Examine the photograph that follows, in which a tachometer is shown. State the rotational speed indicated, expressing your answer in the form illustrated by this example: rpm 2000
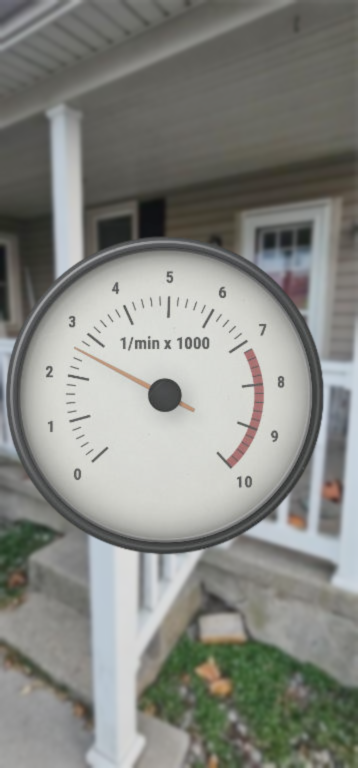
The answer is rpm 2600
